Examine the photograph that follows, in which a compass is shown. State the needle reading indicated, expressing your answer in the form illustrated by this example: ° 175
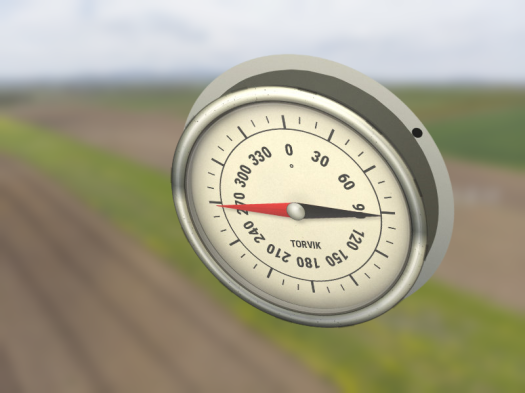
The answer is ° 270
